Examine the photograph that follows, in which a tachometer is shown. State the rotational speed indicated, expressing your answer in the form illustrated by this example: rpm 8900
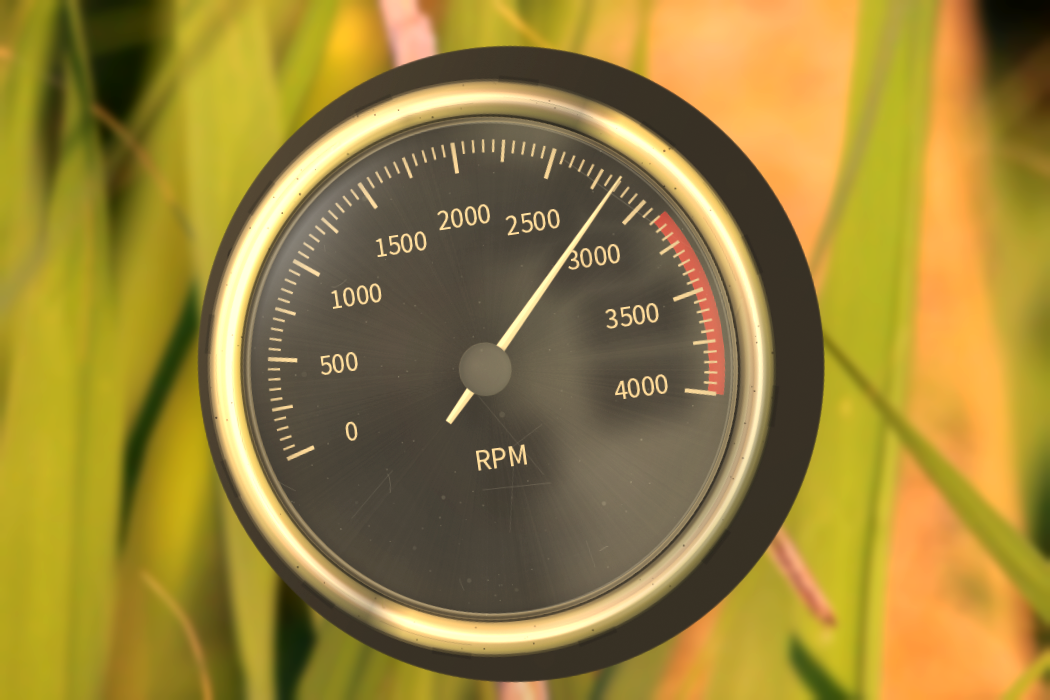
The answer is rpm 2850
